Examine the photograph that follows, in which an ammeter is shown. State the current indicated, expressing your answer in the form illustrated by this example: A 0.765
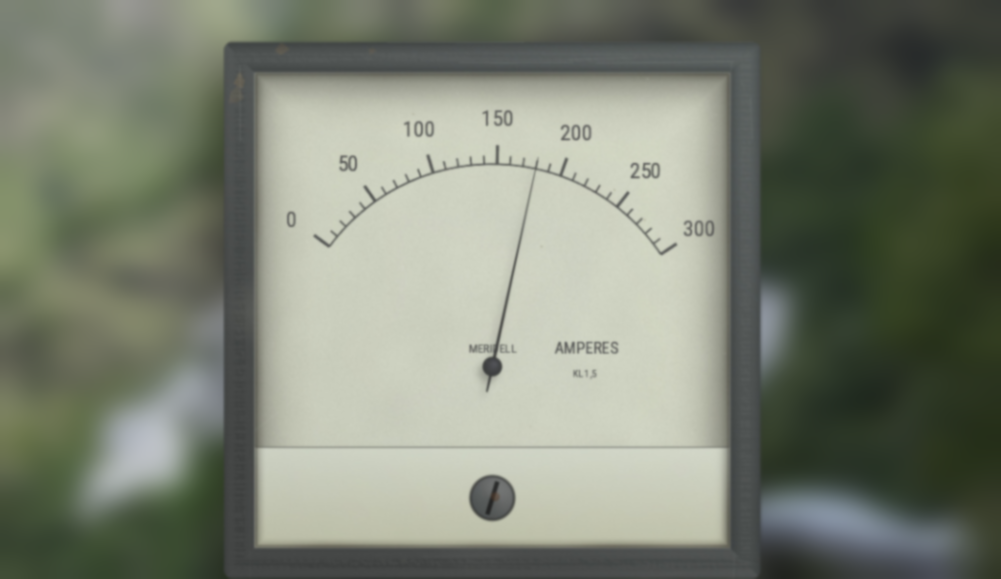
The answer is A 180
